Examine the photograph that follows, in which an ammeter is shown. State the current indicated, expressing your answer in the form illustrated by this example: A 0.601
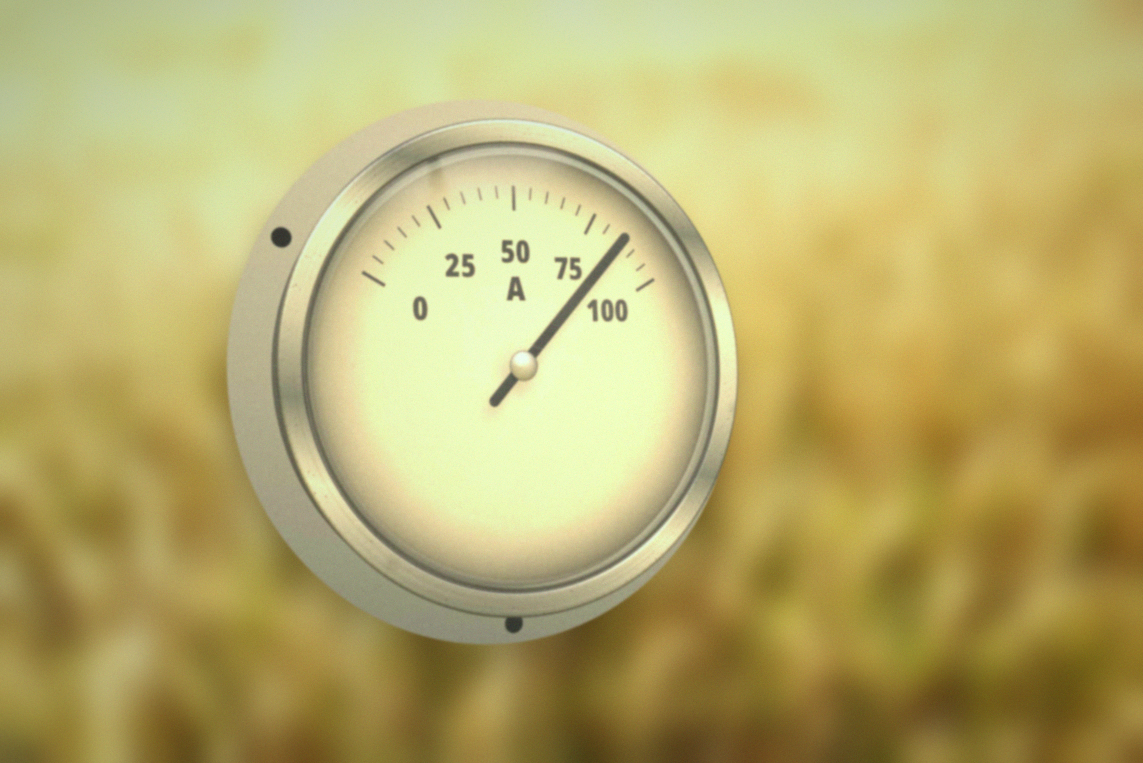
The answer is A 85
